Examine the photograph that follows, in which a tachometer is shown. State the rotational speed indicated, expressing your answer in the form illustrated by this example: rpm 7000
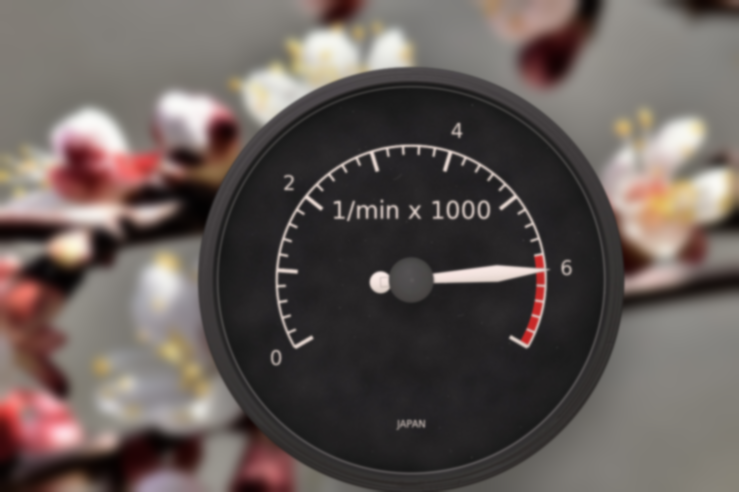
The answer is rpm 6000
